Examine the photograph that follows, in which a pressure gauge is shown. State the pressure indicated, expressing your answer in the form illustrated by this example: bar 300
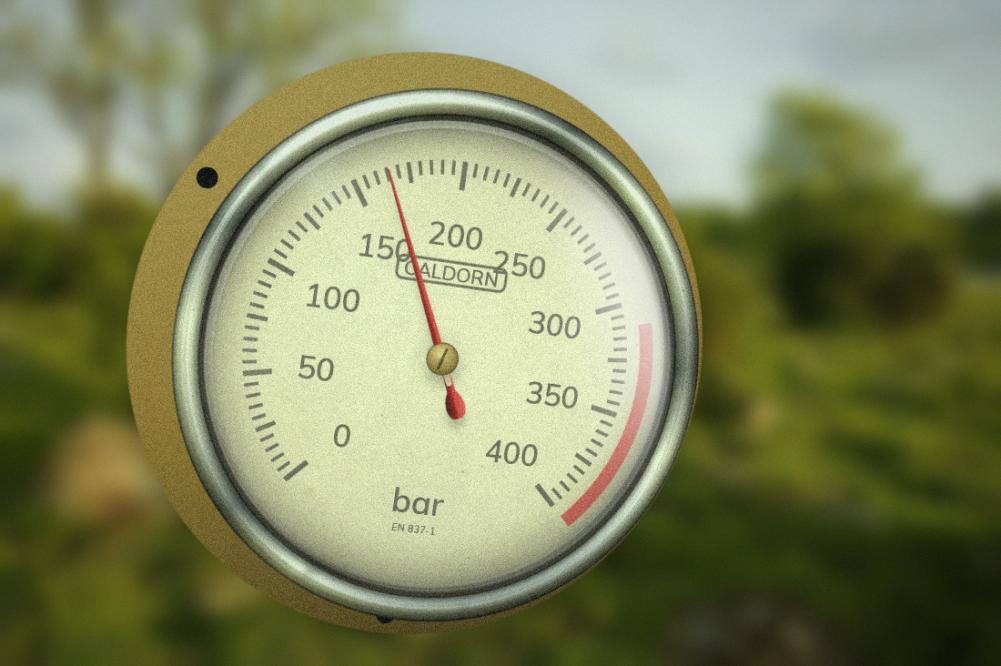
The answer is bar 165
